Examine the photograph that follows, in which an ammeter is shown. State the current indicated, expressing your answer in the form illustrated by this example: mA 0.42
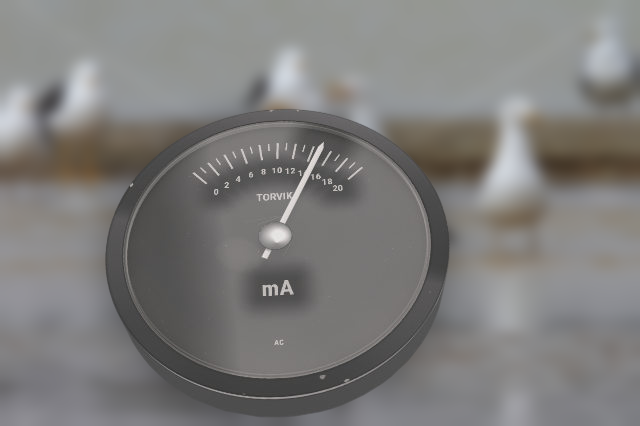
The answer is mA 15
